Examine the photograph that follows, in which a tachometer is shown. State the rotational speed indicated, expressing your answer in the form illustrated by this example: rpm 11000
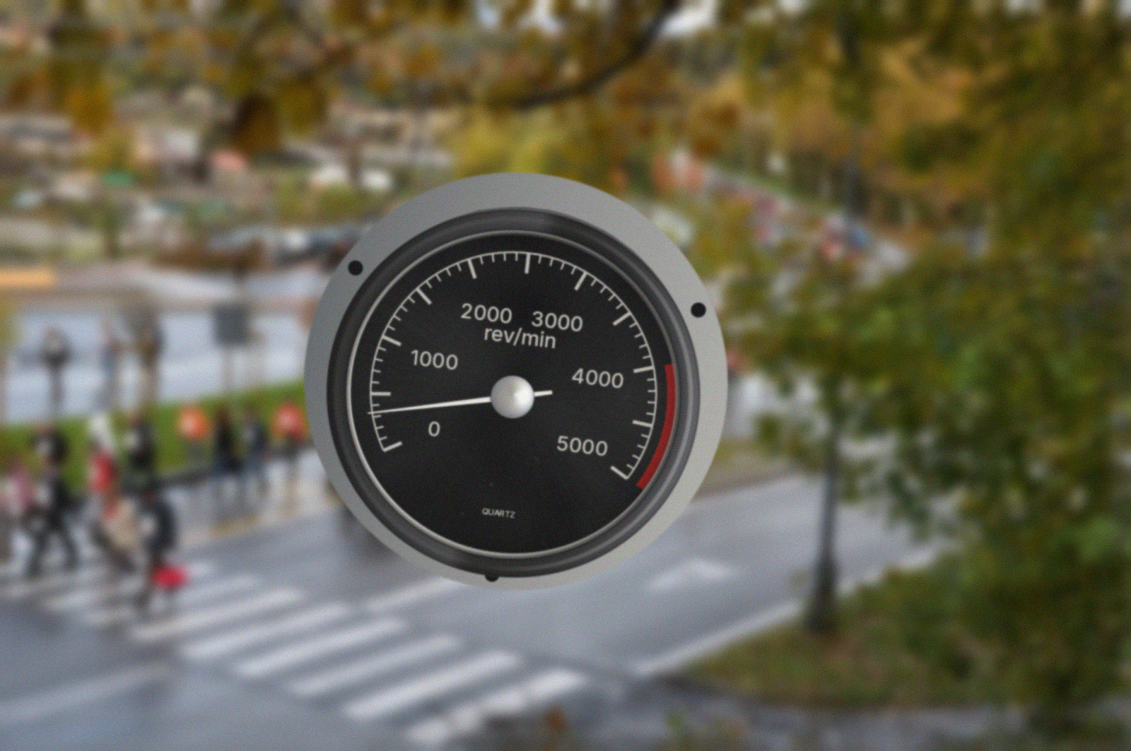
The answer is rpm 350
